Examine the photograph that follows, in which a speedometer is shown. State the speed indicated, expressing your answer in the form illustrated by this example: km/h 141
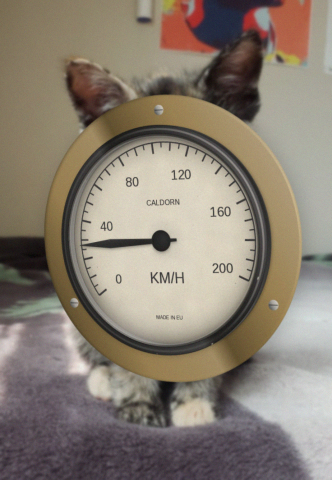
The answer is km/h 27.5
